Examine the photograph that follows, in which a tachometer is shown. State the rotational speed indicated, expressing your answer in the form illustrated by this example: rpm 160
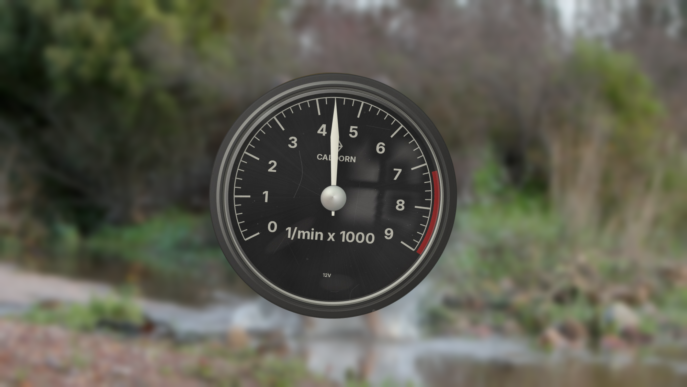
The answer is rpm 4400
